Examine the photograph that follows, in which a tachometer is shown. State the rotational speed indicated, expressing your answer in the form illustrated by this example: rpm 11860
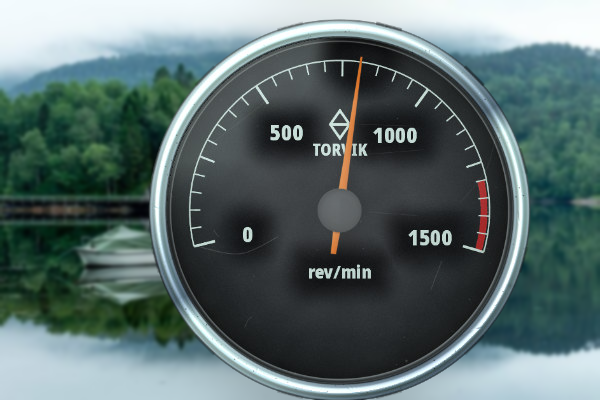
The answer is rpm 800
